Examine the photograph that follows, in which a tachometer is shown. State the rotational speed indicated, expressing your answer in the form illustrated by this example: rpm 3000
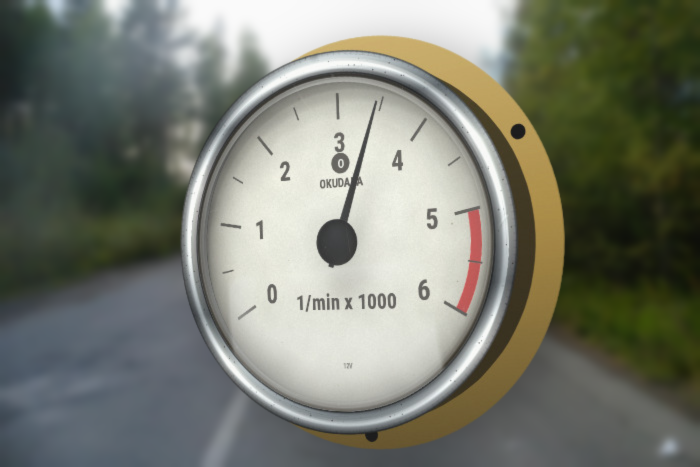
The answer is rpm 3500
